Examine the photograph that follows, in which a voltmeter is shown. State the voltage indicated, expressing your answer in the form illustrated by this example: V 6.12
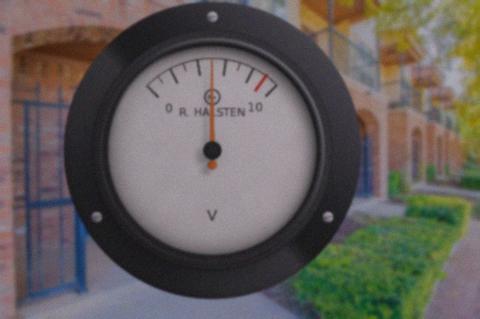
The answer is V 5
